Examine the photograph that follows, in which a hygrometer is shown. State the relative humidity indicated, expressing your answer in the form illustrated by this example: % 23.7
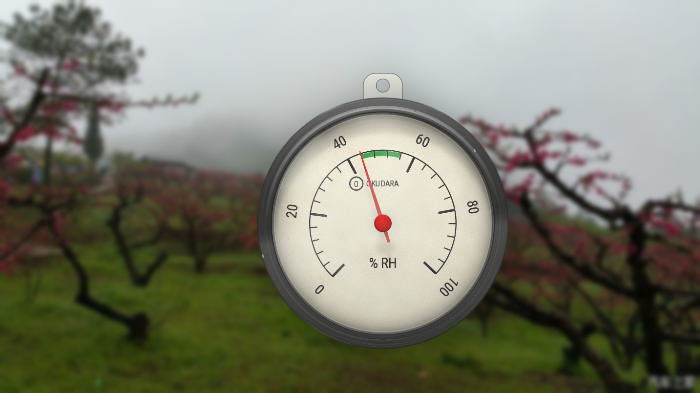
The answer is % 44
